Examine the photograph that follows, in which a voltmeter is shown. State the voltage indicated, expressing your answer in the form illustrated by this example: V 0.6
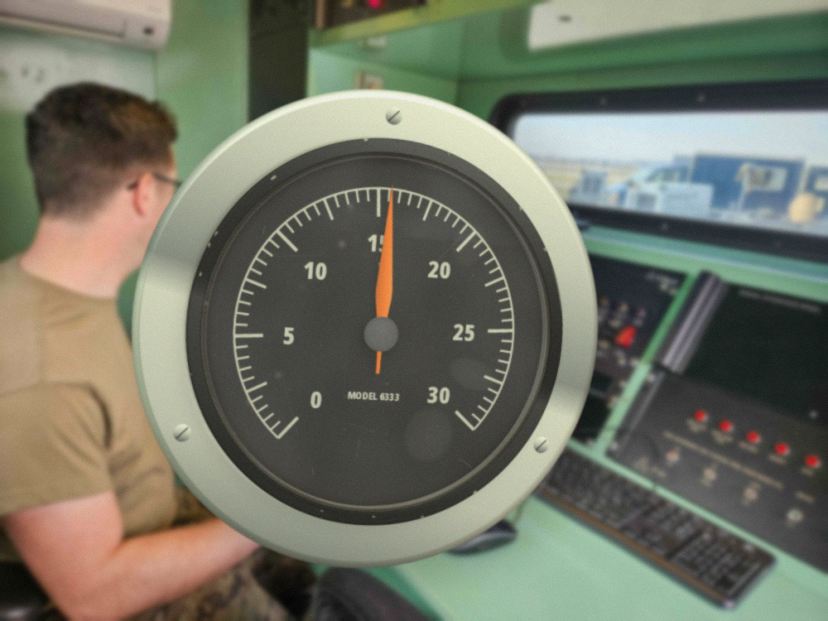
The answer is V 15.5
